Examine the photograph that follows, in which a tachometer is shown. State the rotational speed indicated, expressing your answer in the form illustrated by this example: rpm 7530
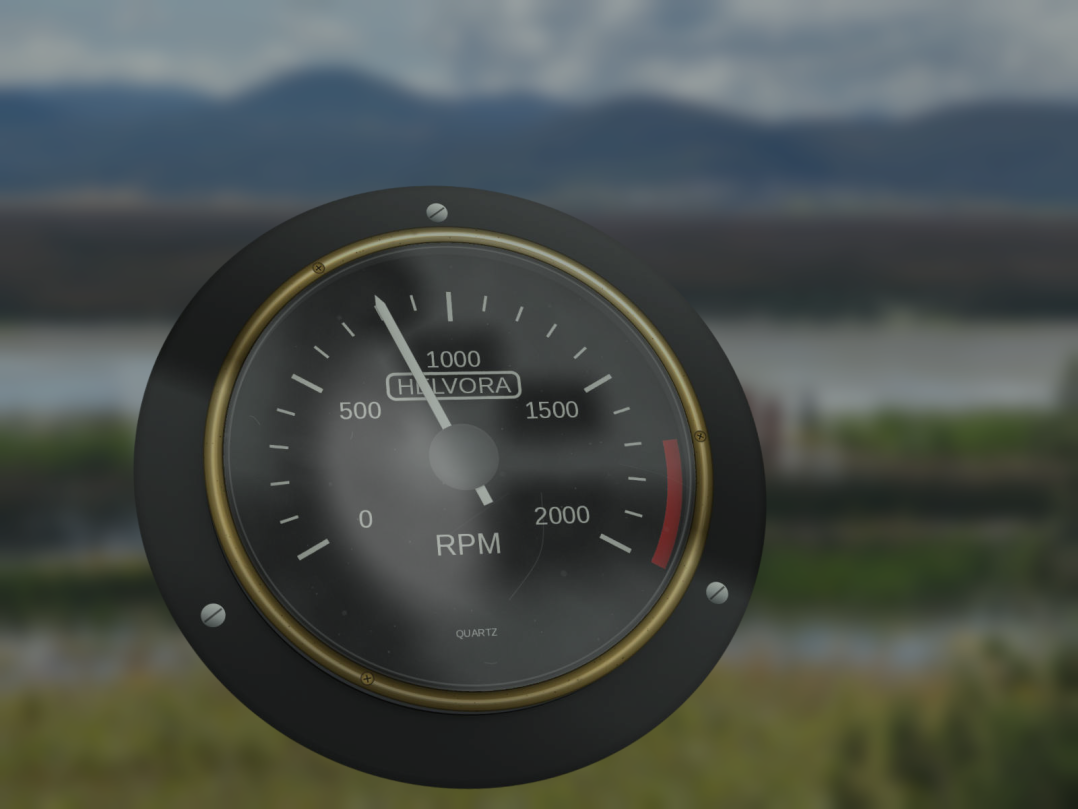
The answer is rpm 800
